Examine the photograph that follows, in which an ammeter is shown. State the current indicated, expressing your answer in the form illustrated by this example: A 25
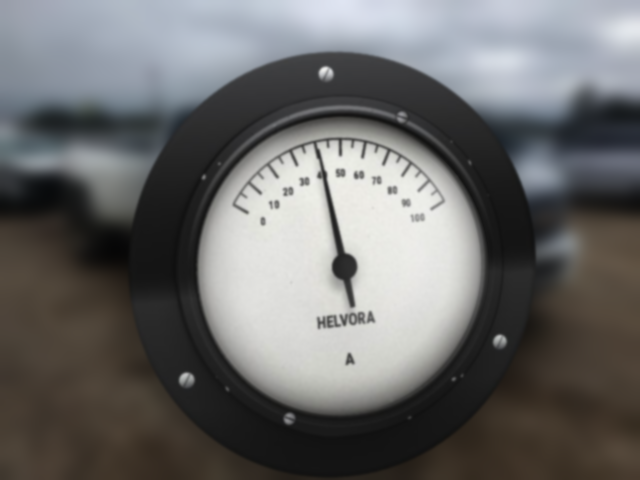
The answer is A 40
